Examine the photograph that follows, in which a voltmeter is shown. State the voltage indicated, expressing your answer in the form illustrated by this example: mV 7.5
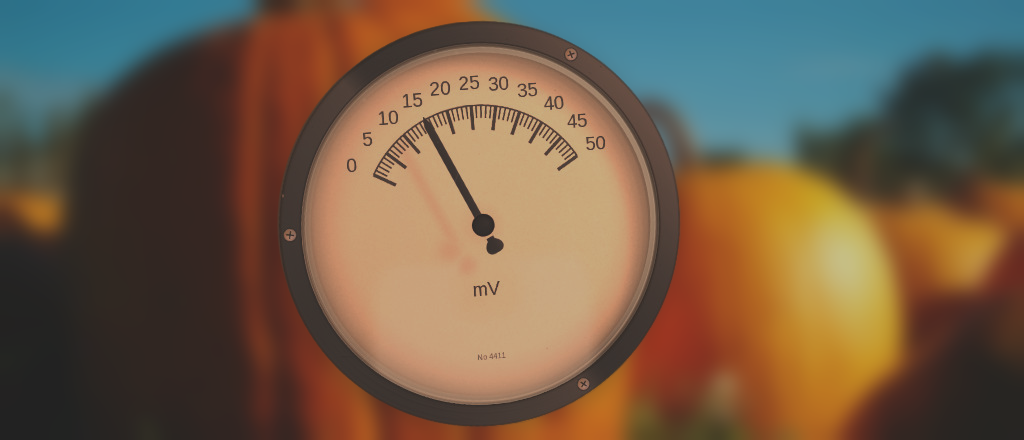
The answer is mV 15
